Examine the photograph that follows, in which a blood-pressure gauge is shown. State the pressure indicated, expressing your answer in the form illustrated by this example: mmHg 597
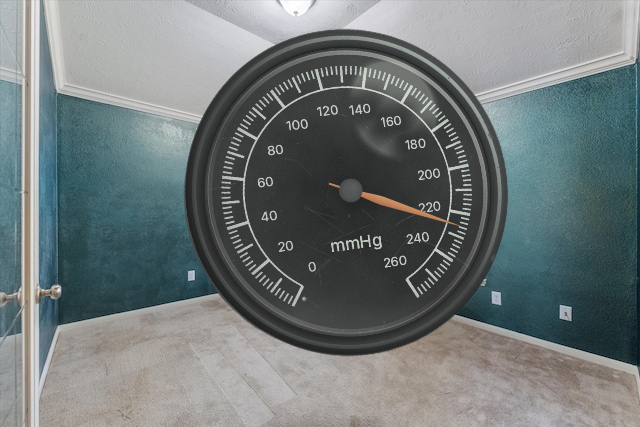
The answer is mmHg 226
